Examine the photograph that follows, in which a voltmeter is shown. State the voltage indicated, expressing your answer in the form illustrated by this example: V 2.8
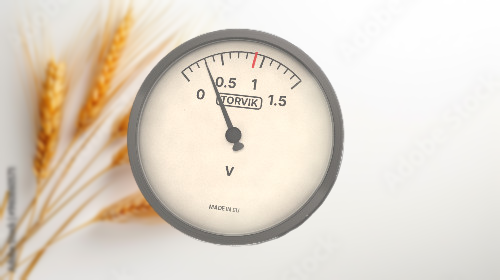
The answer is V 0.3
